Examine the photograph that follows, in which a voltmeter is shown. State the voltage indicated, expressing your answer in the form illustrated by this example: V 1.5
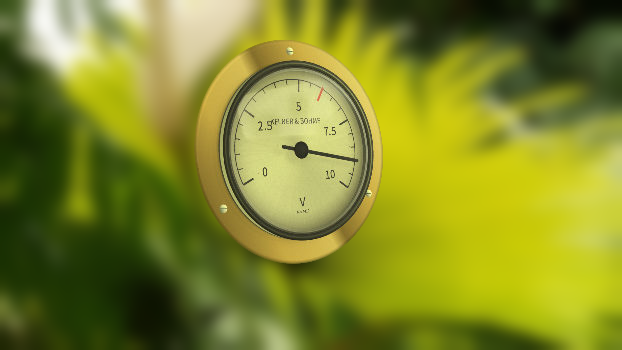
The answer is V 9
